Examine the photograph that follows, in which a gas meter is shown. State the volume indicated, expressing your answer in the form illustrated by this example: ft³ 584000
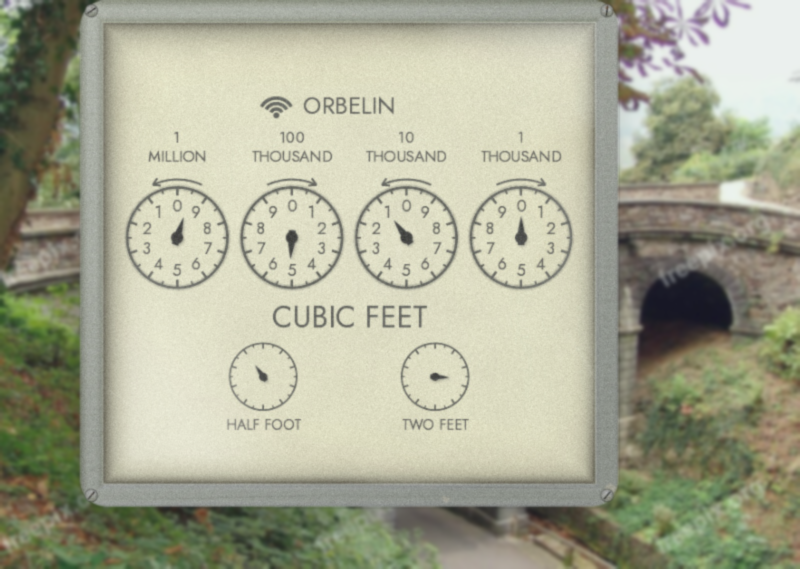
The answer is ft³ 951000
